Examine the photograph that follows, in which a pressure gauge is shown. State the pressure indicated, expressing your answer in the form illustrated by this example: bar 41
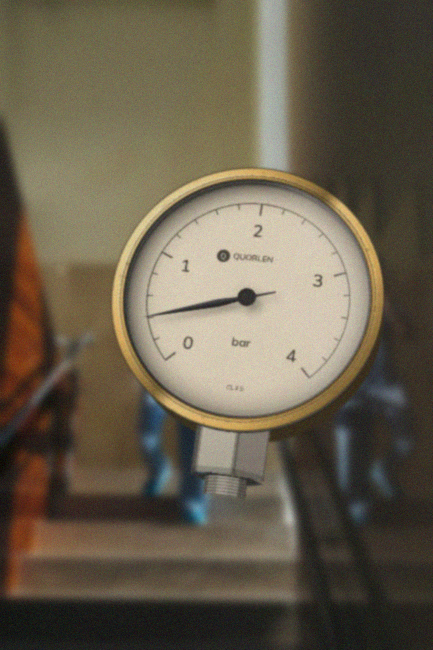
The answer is bar 0.4
